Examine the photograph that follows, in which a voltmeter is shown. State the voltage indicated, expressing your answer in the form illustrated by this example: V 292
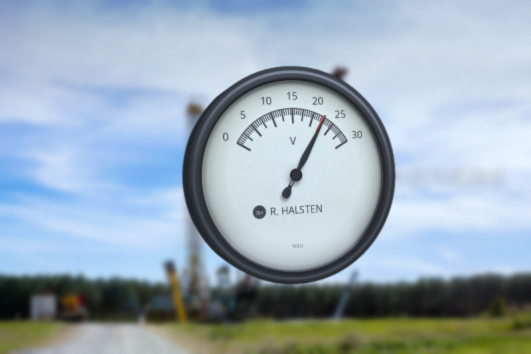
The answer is V 22.5
